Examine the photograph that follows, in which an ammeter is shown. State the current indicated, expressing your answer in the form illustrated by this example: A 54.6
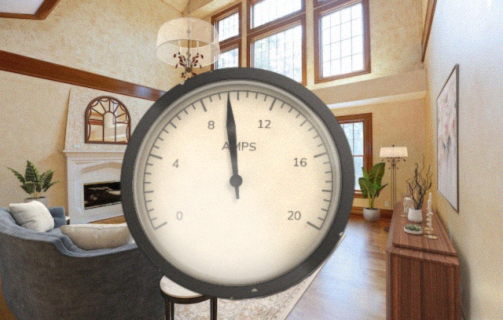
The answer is A 9.5
